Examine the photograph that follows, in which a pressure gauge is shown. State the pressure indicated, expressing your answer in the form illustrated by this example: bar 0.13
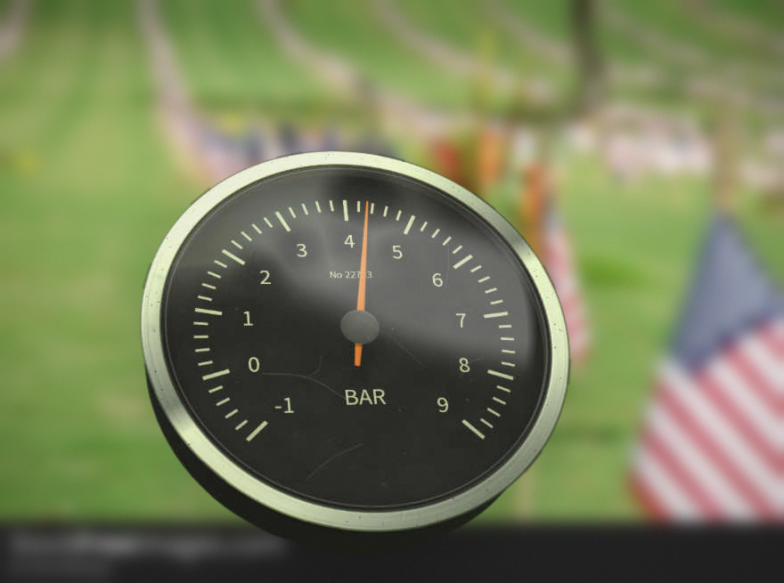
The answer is bar 4.3
